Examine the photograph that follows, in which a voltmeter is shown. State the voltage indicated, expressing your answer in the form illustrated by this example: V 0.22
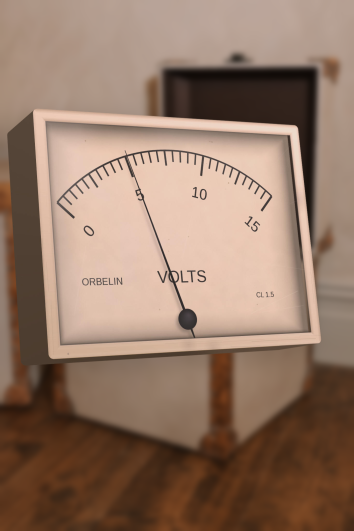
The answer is V 5
